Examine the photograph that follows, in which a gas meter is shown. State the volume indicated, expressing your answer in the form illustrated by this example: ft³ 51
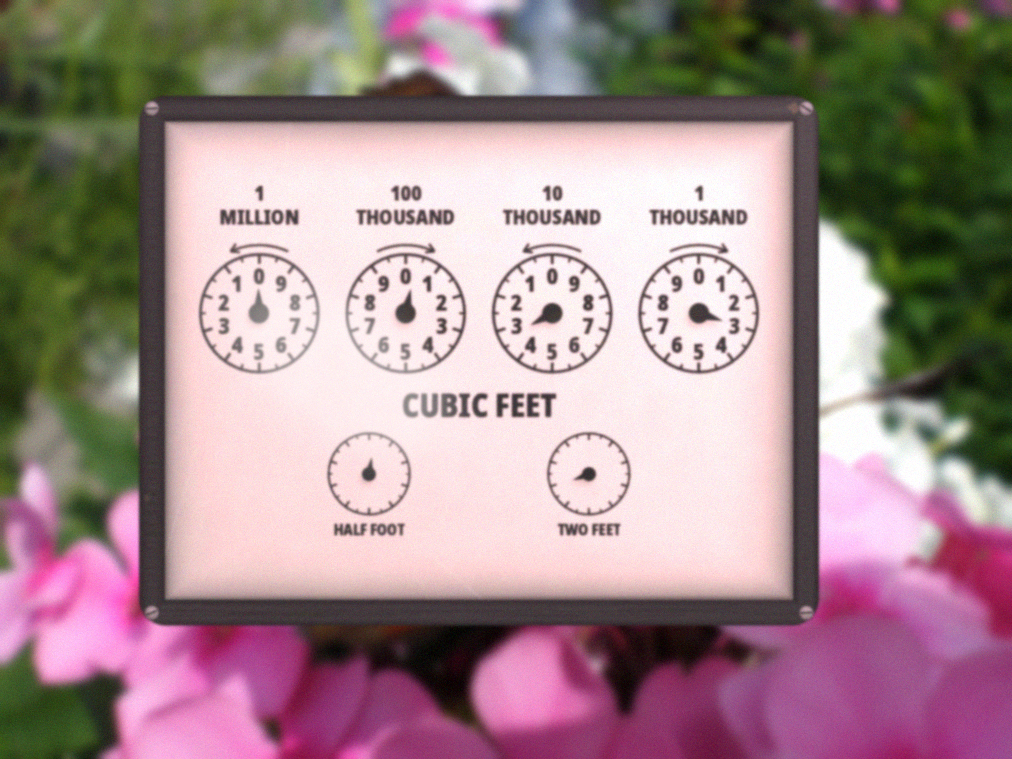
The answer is ft³ 3300
